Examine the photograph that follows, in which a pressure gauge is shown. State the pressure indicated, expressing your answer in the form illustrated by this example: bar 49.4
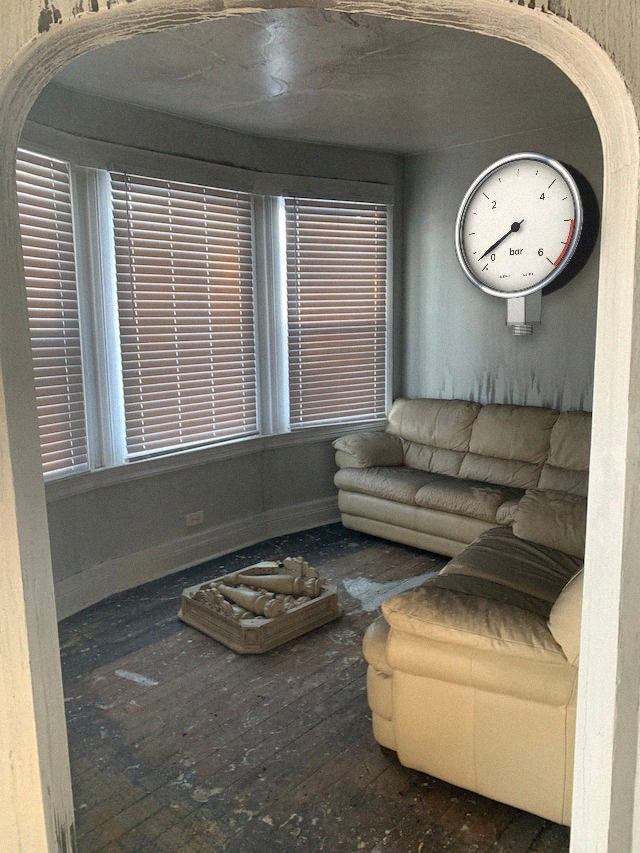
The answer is bar 0.25
